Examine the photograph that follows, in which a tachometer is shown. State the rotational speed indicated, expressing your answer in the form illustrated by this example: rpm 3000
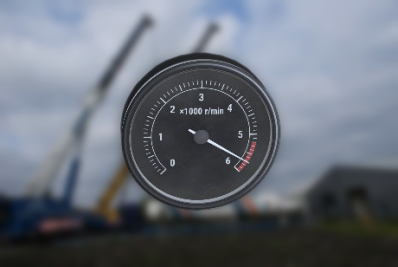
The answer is rpm 5700
